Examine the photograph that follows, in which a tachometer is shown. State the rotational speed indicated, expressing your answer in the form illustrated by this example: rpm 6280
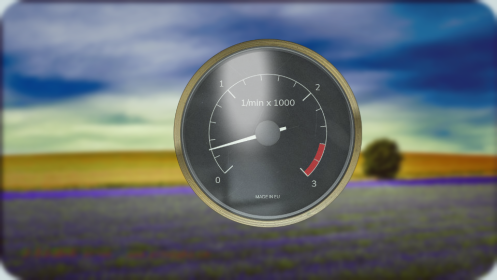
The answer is rpm 300
